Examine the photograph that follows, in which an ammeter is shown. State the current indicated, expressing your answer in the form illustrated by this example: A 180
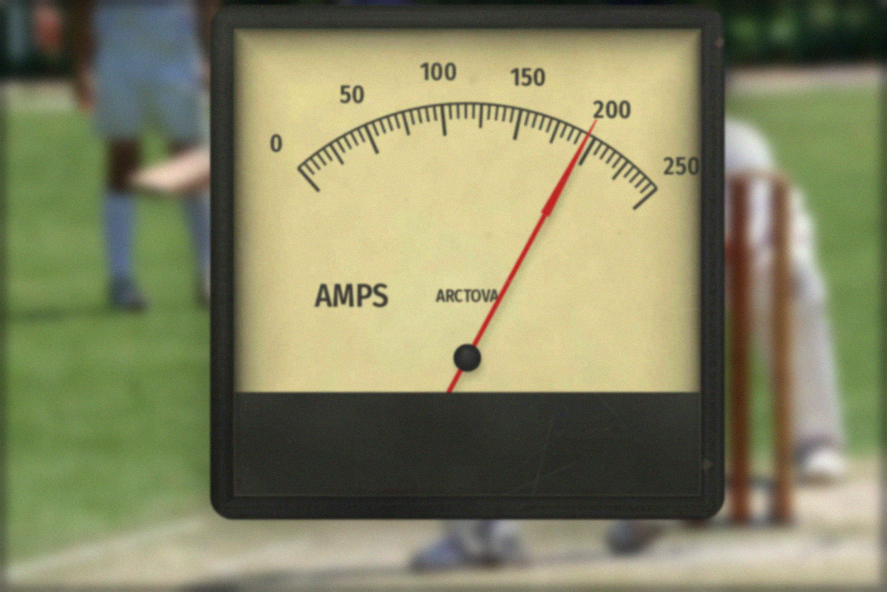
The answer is A 195
